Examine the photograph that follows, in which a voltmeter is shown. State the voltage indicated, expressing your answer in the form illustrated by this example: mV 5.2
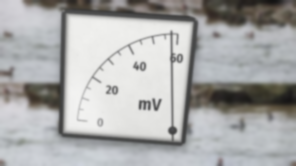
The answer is mV 57.5
